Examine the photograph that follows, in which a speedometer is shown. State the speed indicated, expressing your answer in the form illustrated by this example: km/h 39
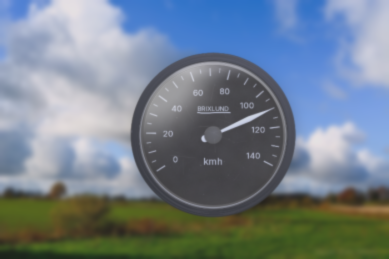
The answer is km/h 110
